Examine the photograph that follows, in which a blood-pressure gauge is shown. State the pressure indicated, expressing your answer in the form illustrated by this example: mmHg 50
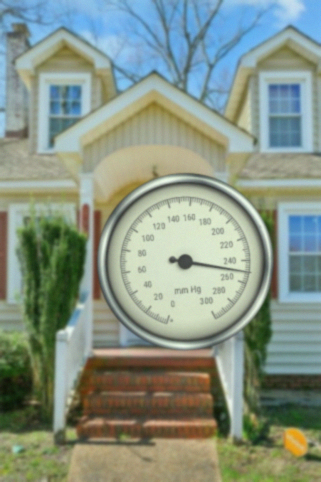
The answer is mmHg 250
